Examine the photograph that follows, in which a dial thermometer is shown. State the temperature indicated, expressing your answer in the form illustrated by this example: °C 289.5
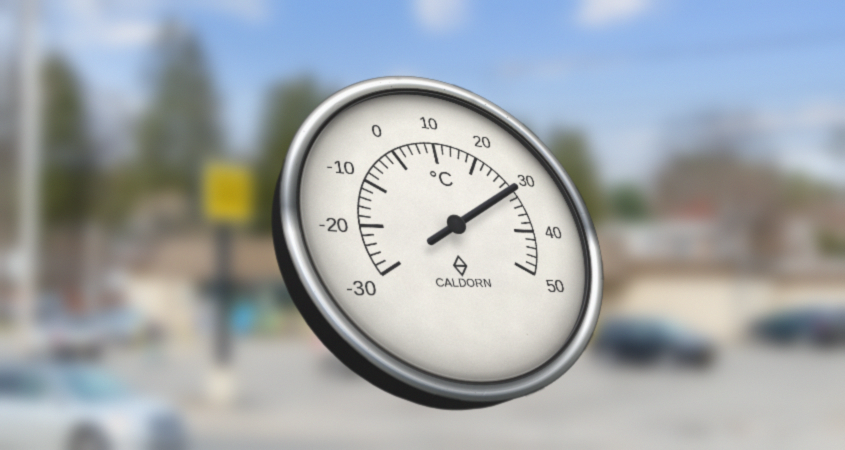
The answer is °C 30
